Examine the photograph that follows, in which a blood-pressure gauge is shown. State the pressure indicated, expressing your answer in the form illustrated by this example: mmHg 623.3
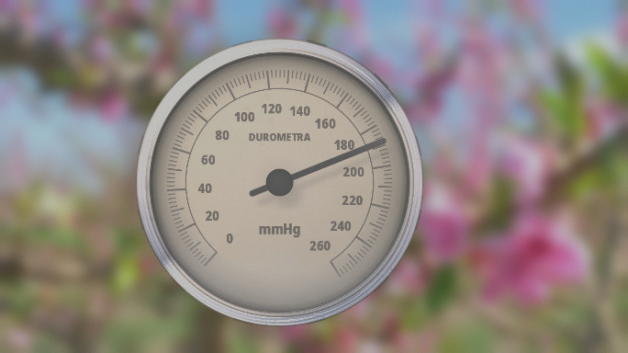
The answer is mmHg 188
